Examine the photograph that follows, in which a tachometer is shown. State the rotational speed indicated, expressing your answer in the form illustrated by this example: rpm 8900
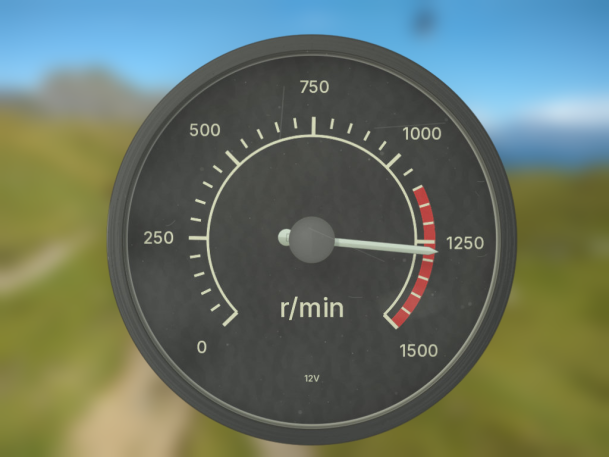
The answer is rpm 1275
